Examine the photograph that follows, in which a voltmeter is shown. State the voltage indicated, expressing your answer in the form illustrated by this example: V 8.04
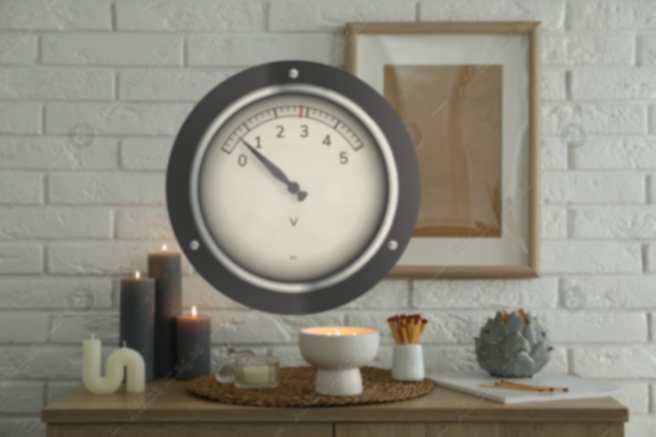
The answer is V 0.6
